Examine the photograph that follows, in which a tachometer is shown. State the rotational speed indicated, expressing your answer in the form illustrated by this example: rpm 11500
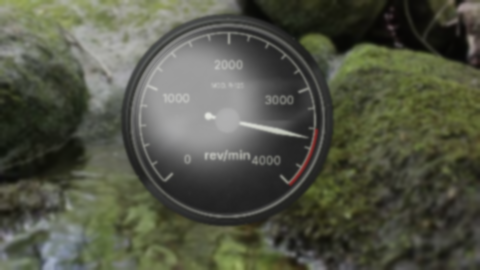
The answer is rpm 3500
